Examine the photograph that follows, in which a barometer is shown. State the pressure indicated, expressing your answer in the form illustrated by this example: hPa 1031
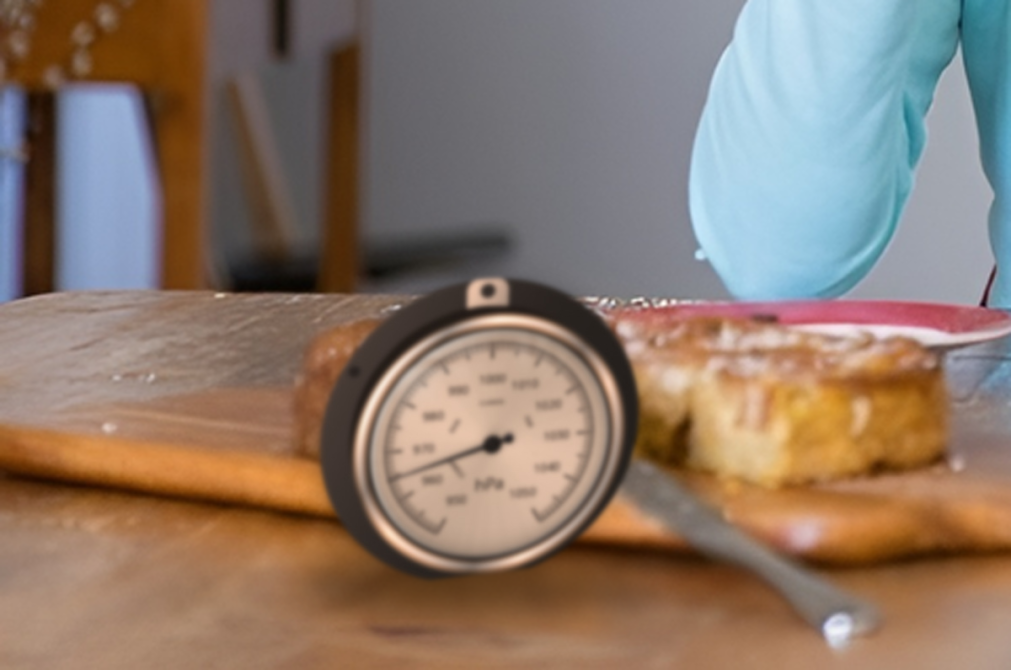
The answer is hPa 965
